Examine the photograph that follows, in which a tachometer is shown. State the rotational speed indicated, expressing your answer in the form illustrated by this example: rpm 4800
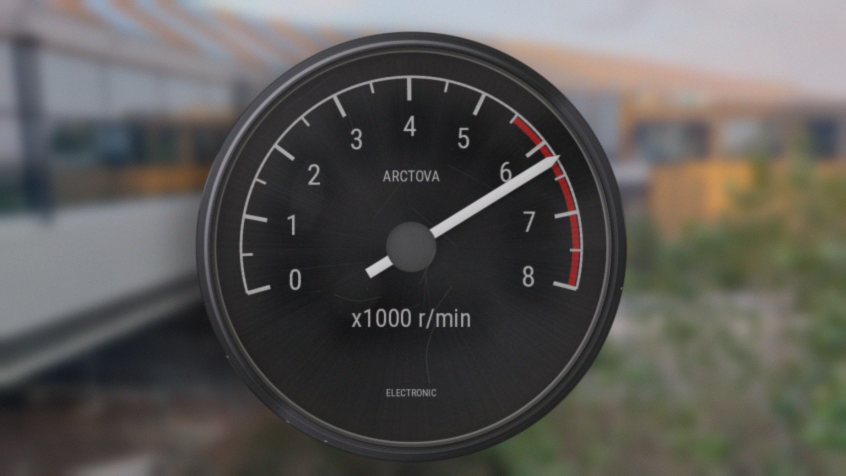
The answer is rpm 6250
